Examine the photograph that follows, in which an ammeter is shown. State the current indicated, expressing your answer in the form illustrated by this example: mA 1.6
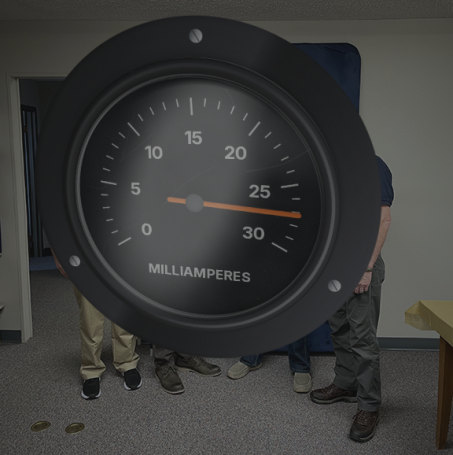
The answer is mA 27
